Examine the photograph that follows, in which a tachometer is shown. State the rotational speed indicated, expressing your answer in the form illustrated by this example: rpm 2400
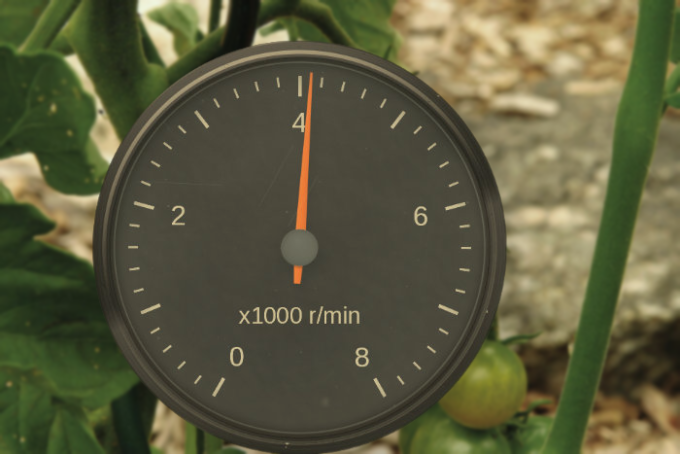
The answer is rpm 4100
